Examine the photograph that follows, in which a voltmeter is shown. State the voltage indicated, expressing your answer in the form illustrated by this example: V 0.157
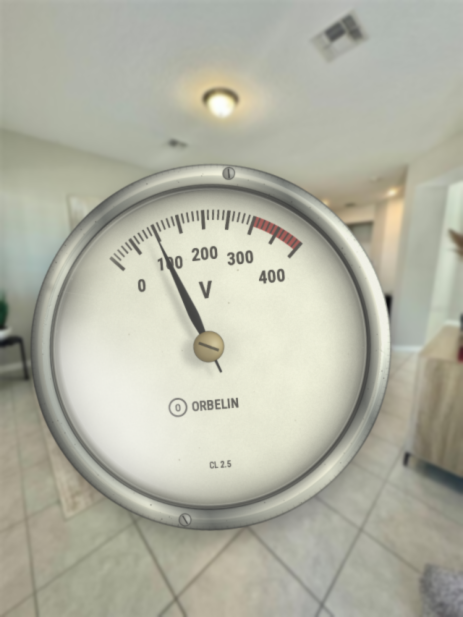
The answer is V 100
